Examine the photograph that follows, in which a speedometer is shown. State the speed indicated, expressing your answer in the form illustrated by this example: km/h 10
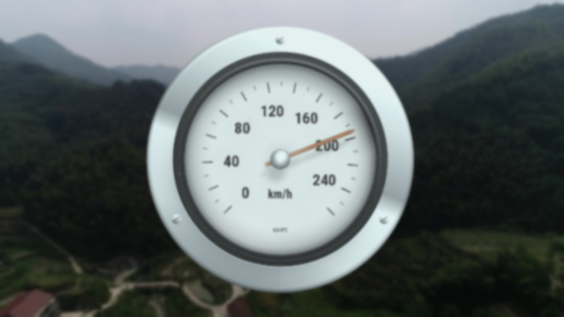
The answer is km/h 195
